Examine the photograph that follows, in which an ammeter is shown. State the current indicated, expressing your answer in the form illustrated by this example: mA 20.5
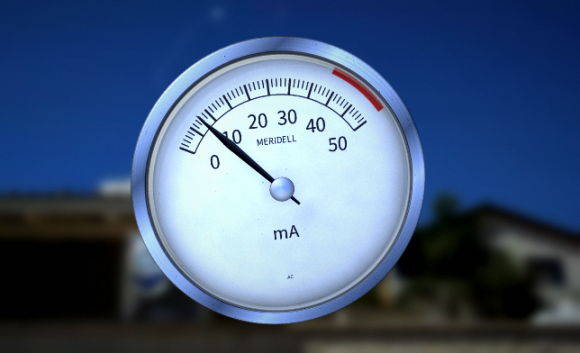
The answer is mA 8
